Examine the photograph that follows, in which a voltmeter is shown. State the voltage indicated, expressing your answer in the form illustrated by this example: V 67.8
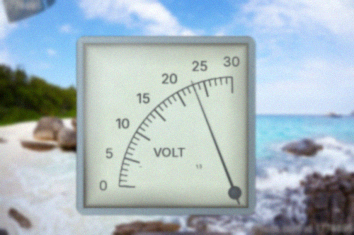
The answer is V 23
